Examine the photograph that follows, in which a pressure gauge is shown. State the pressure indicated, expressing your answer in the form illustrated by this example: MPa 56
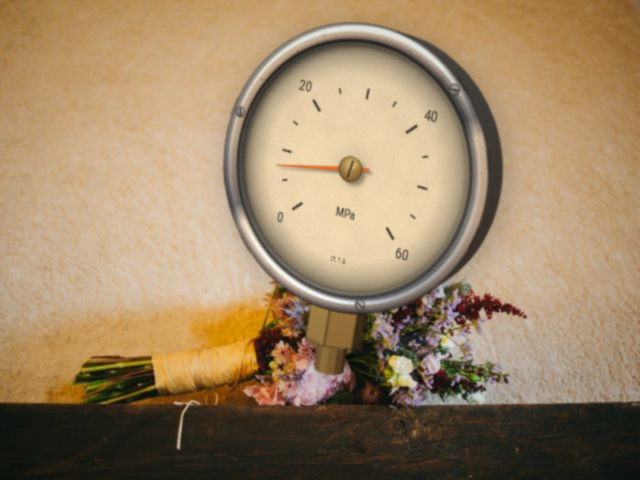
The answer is MPa 7.5
